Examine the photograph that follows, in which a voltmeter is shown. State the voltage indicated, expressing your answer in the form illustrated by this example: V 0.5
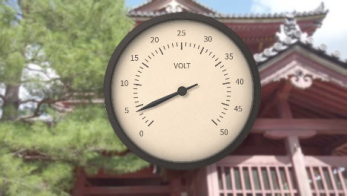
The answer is V 4
